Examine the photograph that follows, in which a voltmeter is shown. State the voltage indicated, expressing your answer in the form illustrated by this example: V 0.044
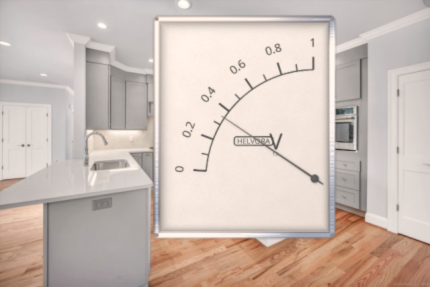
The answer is V 0.35
